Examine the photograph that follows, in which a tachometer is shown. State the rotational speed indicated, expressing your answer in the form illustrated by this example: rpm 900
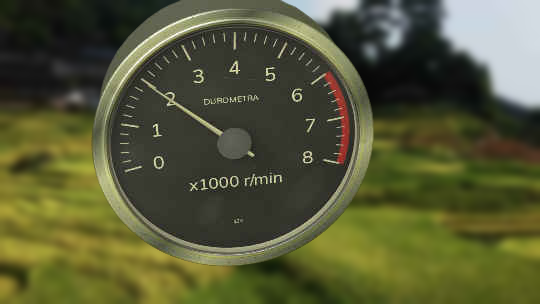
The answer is rpm 2000
